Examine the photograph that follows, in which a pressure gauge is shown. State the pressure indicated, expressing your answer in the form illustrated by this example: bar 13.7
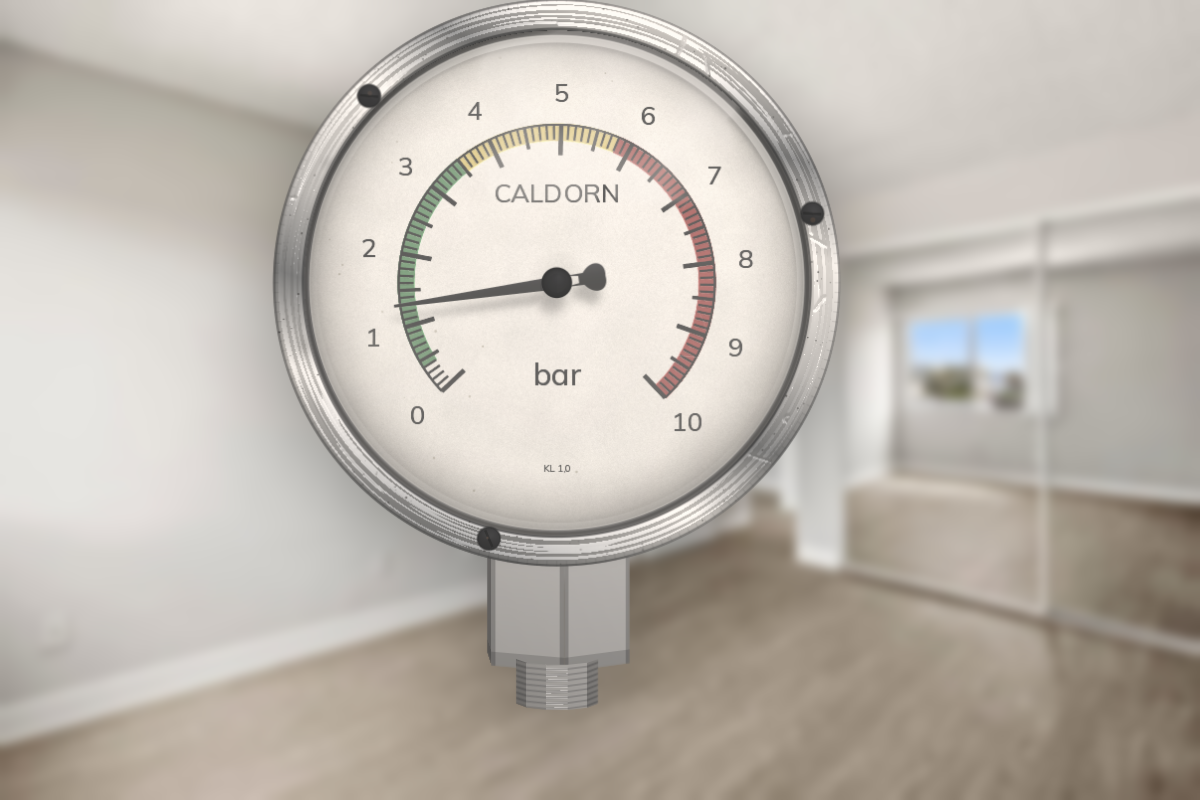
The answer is bar 1.3
